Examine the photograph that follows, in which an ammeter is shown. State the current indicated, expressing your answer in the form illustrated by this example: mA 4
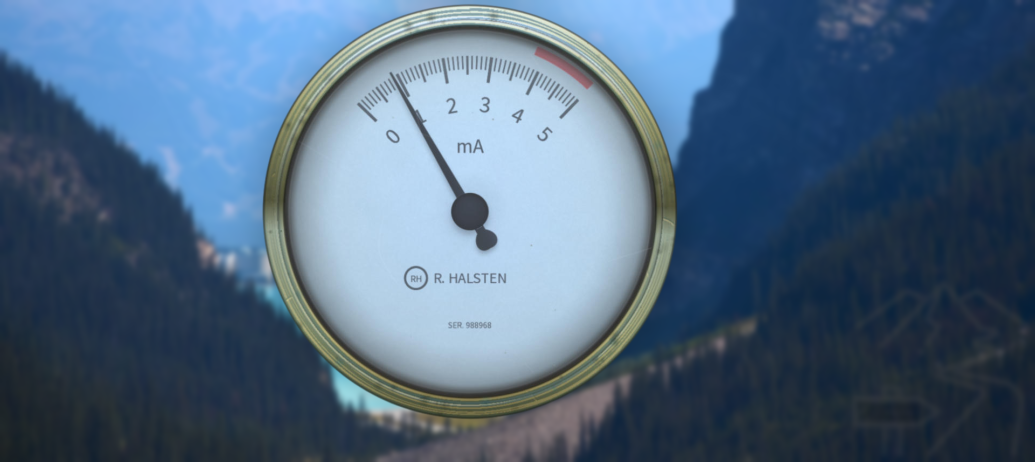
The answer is mA 0.9
